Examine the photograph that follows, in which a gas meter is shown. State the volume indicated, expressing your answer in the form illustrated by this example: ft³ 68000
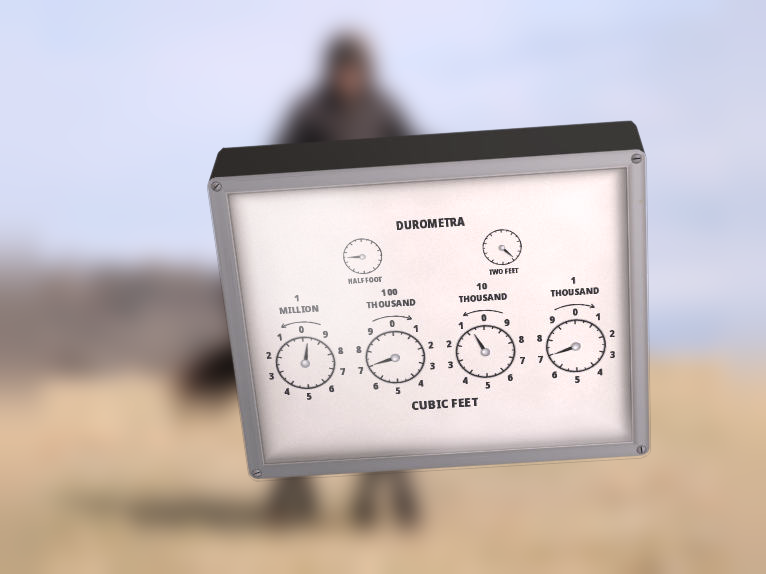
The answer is ft³ 970700
